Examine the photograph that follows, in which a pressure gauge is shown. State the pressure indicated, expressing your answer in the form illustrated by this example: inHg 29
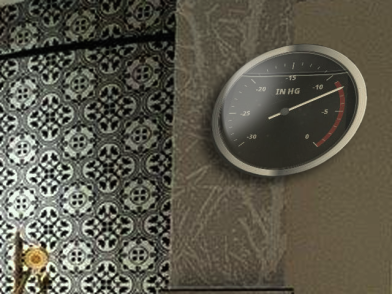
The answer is inHg -8
